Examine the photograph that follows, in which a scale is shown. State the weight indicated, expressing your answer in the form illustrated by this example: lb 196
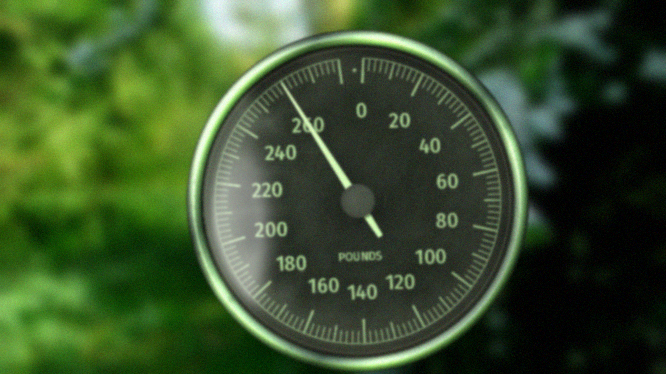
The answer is lb 260
